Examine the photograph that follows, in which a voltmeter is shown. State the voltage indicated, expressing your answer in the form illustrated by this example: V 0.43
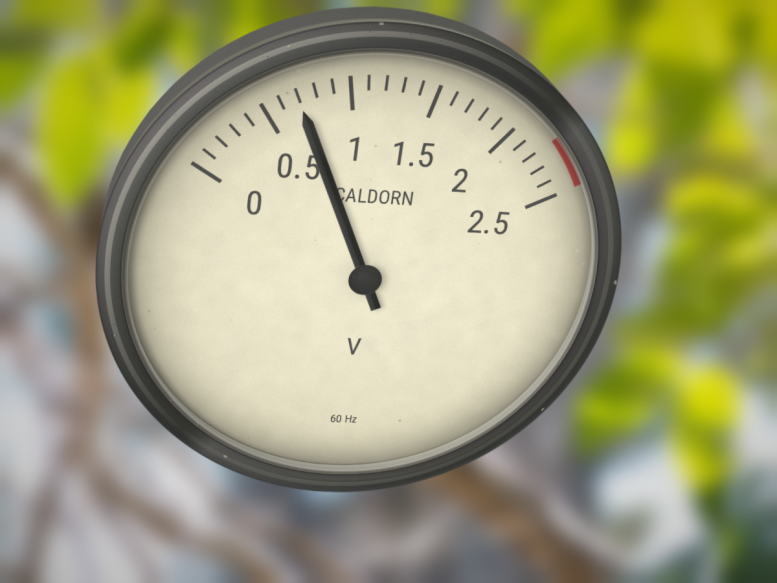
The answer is V 0.7
